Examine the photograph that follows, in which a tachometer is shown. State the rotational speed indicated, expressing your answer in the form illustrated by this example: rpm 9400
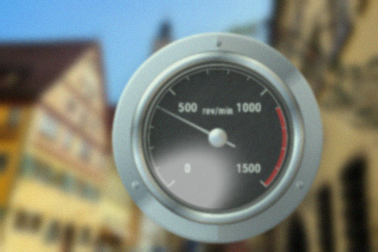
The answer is rpm 400
